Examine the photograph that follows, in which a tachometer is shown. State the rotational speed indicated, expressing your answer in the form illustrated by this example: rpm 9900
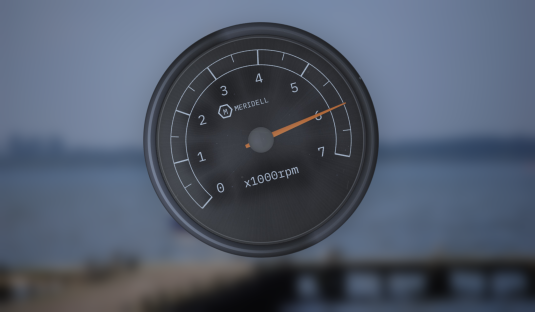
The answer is rpm 6000
